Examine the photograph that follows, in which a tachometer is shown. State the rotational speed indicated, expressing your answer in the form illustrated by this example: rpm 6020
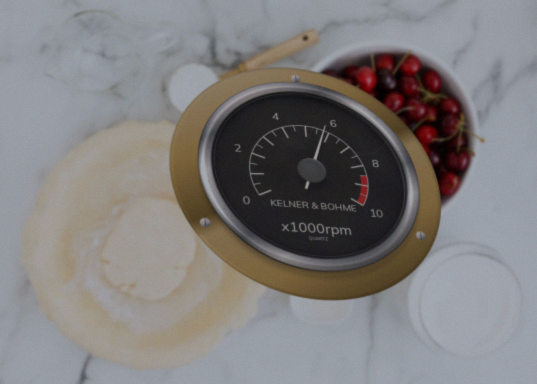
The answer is rpm 5750
